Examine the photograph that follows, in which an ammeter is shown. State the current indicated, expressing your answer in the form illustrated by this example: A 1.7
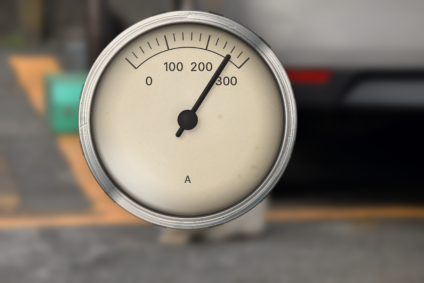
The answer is A 260
